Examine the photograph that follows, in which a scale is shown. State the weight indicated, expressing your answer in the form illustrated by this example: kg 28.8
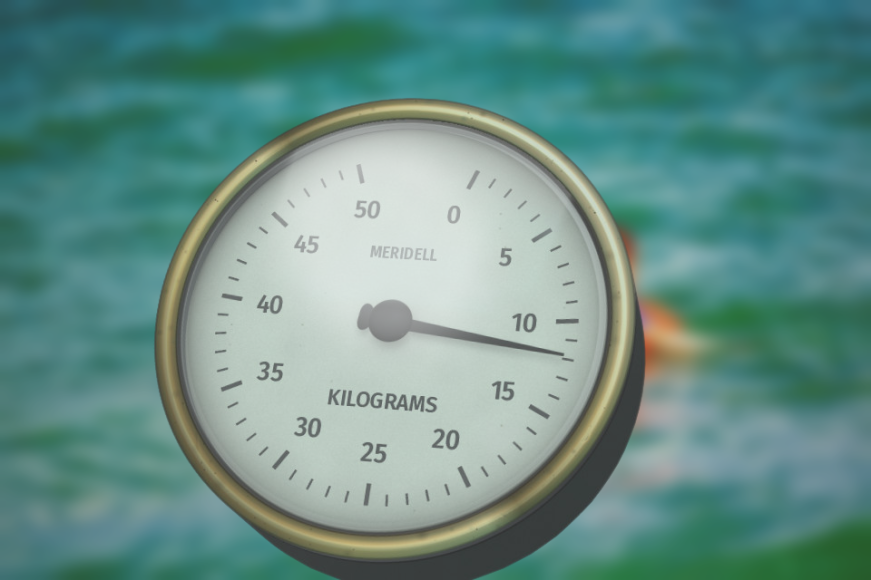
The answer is kg 12
